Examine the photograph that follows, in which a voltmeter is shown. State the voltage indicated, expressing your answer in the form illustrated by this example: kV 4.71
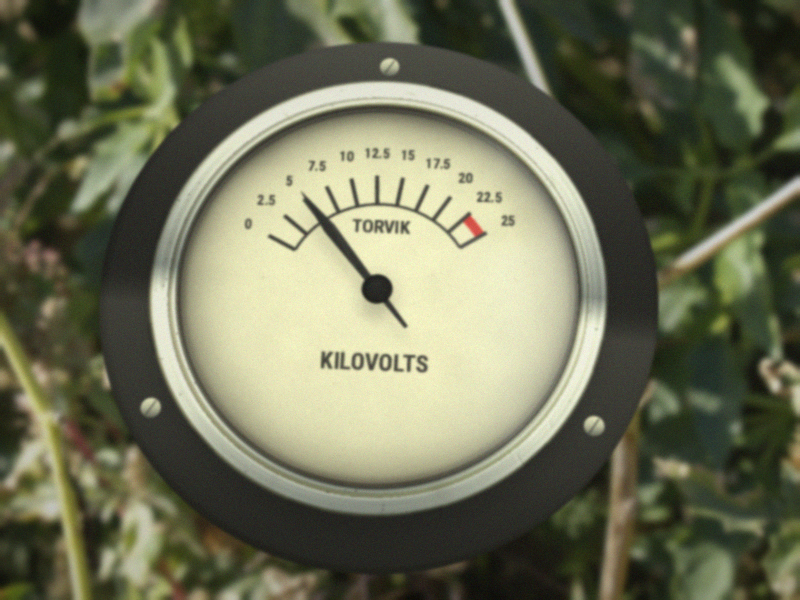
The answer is kV 5
